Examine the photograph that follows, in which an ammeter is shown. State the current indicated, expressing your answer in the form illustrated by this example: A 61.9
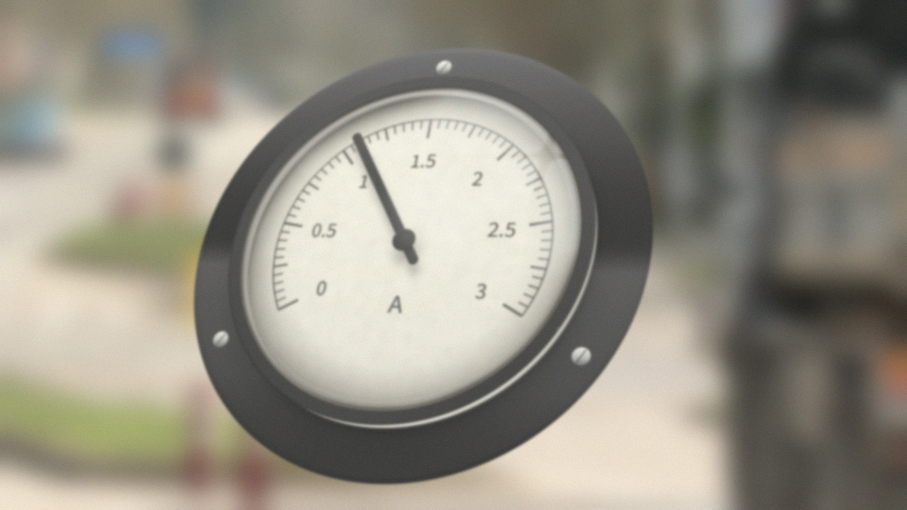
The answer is A 1.1
